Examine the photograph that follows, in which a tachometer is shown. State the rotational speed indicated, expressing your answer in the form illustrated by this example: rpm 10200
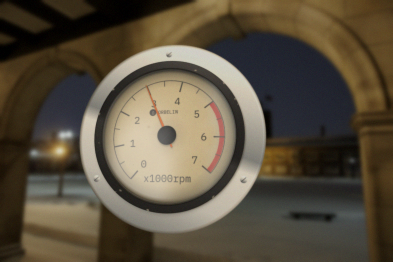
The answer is rpm 3000
